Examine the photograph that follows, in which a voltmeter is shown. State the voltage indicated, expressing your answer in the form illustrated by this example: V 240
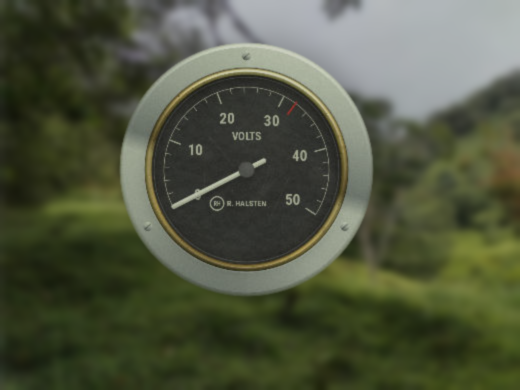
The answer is V 0
